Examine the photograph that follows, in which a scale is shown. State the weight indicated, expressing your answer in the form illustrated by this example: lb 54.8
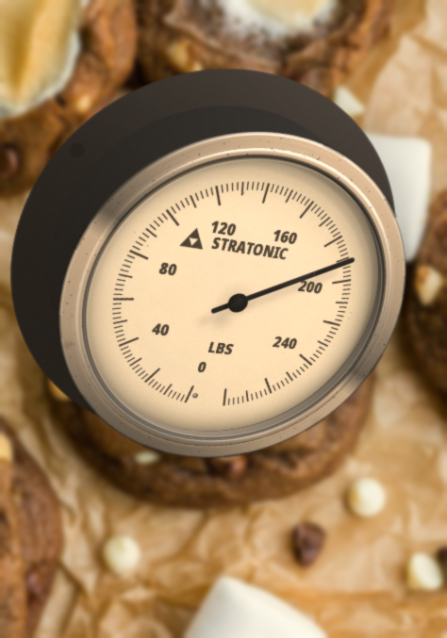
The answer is lb 190
